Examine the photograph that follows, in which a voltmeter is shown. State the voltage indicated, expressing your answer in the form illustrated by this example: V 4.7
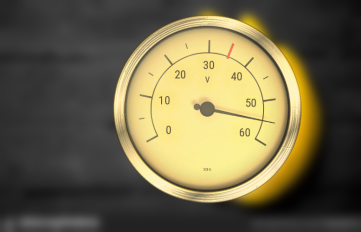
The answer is V 55
